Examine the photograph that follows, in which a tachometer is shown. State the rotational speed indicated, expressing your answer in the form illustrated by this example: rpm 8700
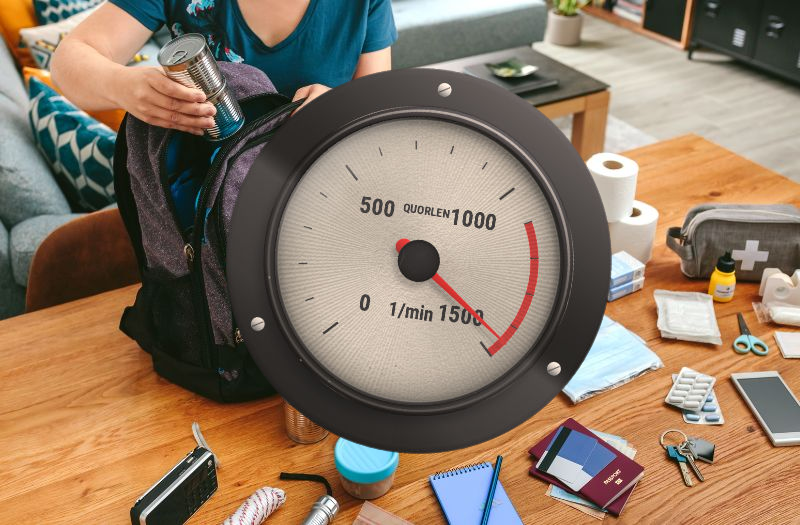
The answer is rpm 1450
